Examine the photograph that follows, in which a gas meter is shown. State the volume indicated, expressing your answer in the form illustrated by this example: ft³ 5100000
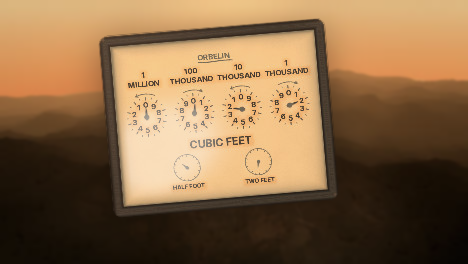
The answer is ft³ 2200
